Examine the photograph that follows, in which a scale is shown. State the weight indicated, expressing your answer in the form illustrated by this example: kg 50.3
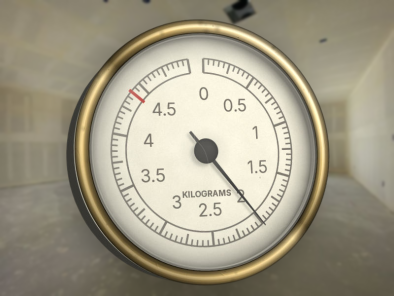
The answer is kg 2
